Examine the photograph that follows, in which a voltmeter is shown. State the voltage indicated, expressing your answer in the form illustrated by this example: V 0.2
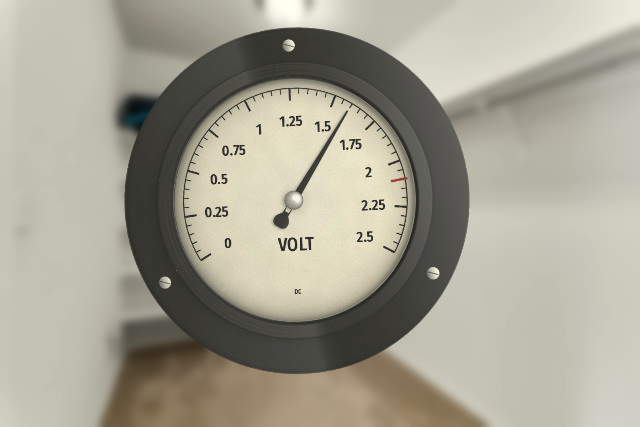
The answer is V 1.6
